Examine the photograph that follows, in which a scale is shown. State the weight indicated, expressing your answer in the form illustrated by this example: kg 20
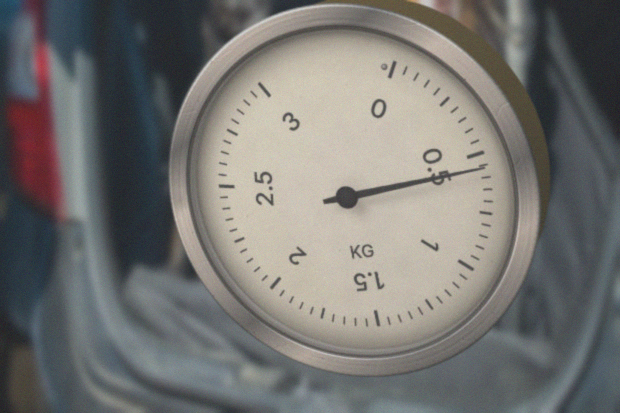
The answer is kg 0.55
